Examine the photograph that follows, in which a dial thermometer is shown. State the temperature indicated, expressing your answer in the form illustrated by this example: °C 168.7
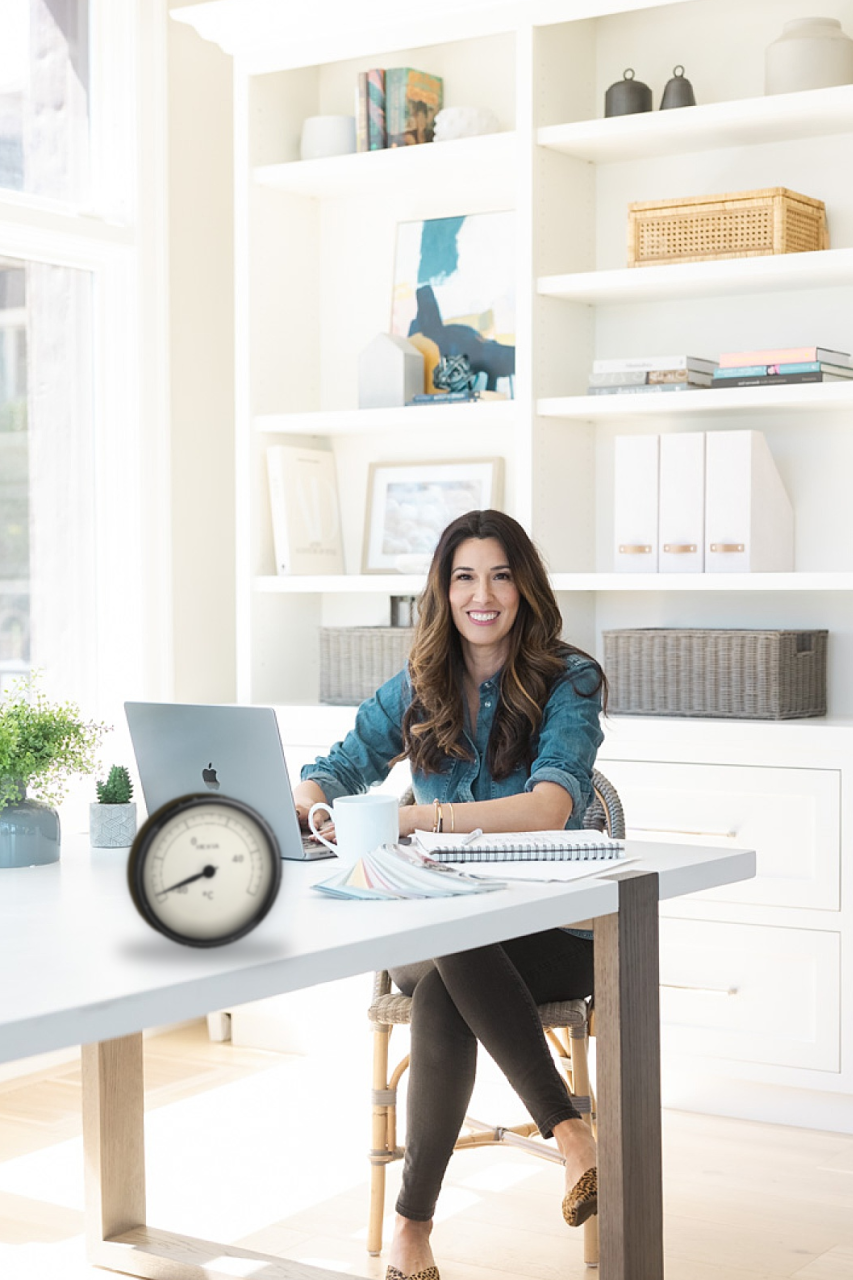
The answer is °C -36
